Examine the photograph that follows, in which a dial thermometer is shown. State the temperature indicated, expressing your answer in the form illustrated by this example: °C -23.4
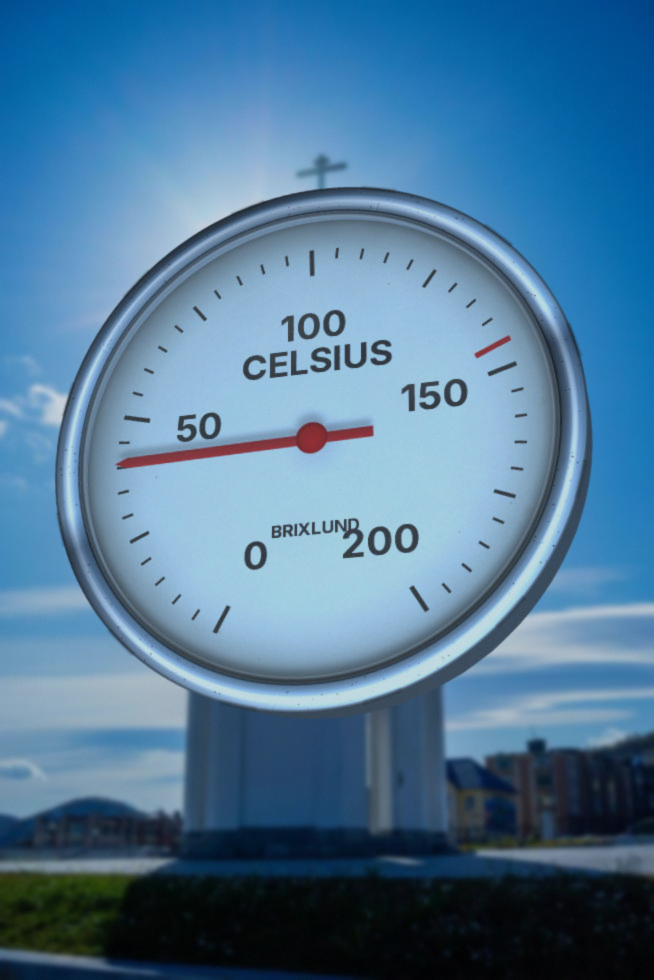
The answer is °C 40
